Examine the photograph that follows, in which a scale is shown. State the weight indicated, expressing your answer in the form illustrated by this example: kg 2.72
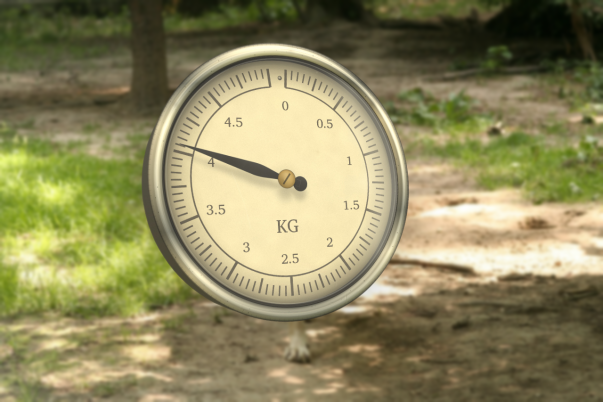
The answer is kg 4.05
